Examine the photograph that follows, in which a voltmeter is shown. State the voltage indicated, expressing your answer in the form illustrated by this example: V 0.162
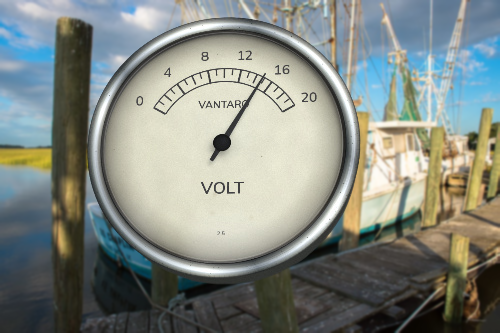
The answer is V 15
